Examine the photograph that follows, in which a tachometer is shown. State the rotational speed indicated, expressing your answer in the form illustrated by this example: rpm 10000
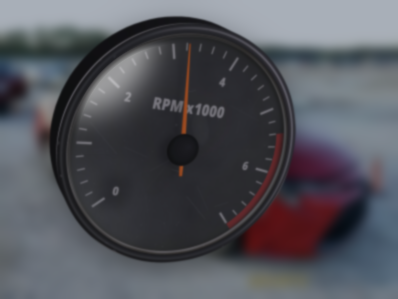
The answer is rpm 3200
